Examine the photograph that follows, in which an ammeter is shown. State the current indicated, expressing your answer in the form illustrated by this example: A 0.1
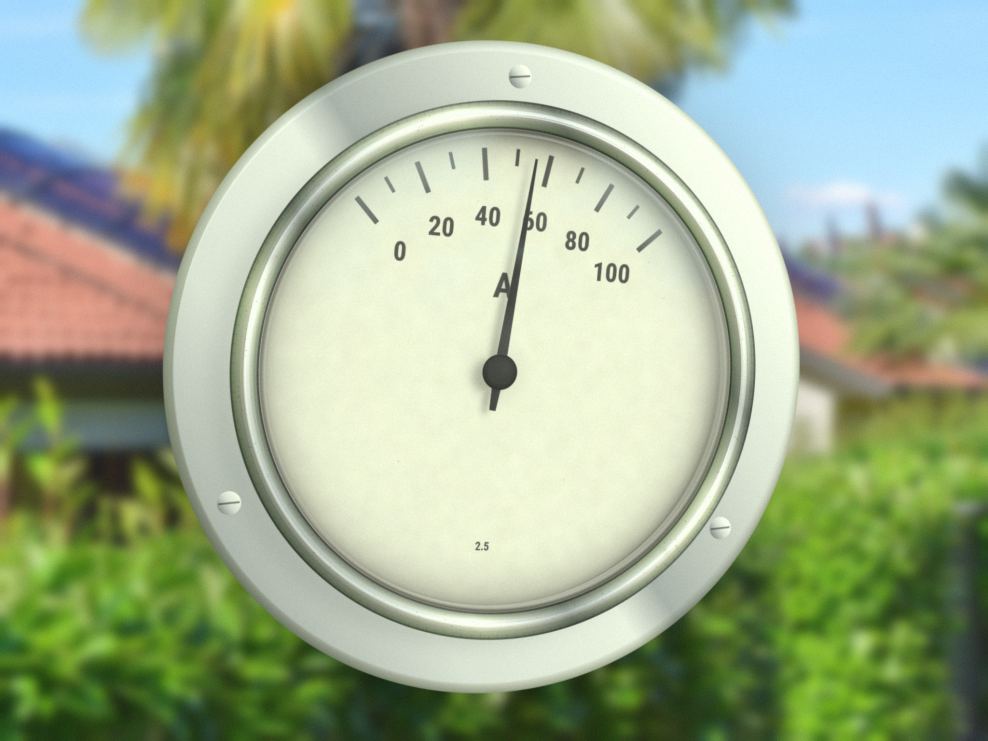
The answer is A 55
